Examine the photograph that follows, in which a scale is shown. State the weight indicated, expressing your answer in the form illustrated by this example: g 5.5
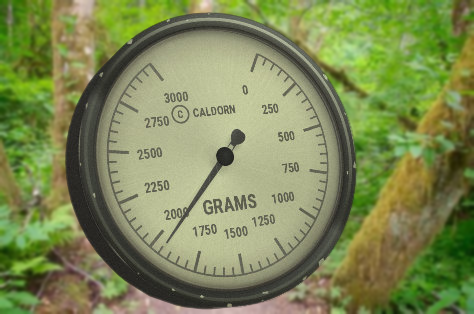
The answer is g 1950
